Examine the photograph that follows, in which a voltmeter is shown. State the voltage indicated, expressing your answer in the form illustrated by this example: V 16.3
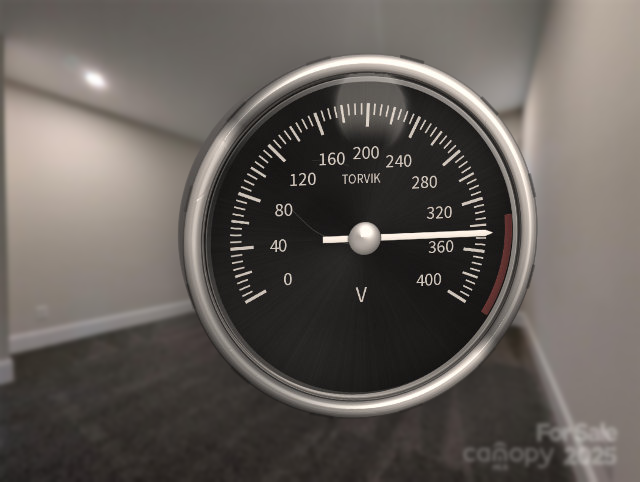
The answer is V 345
